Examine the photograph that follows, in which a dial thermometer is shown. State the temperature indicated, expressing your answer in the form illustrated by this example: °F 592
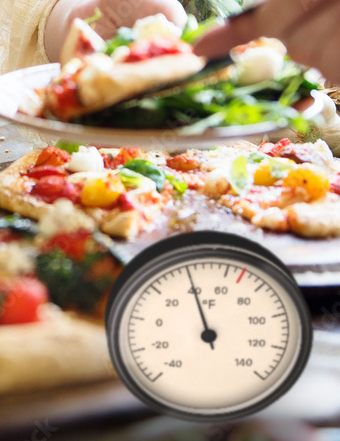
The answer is °F 40
